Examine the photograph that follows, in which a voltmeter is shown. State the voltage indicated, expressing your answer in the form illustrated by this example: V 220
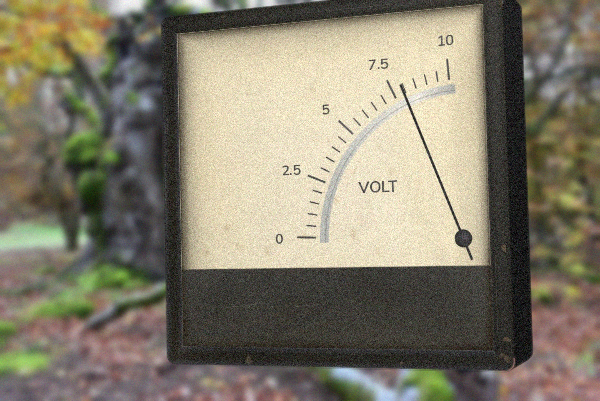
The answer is V 8
